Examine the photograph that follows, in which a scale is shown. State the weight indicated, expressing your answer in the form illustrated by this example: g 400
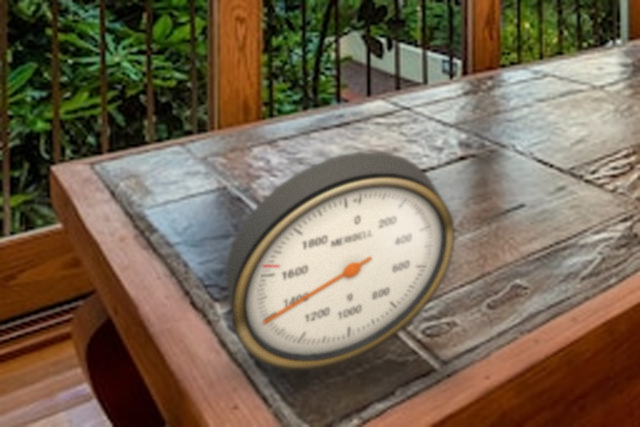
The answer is g 1400
